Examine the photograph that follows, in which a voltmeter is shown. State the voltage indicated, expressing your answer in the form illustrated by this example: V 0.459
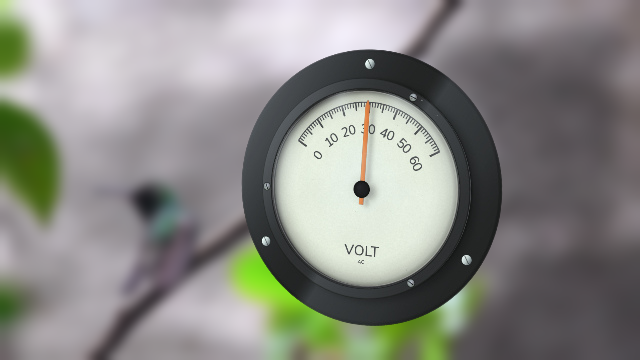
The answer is V 30
